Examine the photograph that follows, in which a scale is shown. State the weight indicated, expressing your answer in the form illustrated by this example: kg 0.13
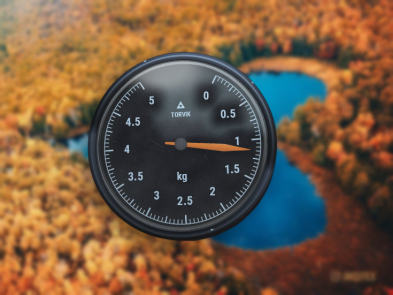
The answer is kg 1.15
